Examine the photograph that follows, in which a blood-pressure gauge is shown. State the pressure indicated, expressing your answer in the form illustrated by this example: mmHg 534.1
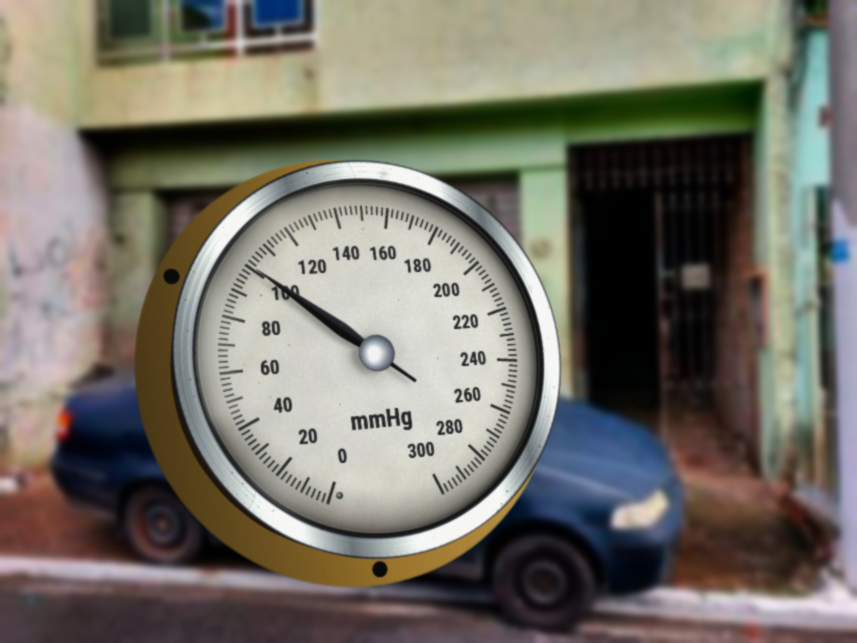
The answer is mmHg 100
